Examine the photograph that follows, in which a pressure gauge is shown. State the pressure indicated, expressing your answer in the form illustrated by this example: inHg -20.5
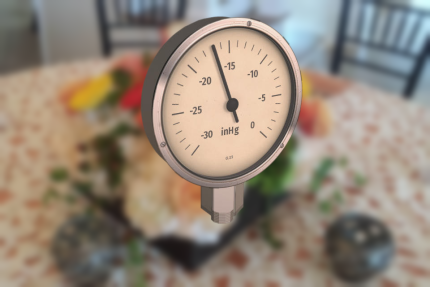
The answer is inHg -17
